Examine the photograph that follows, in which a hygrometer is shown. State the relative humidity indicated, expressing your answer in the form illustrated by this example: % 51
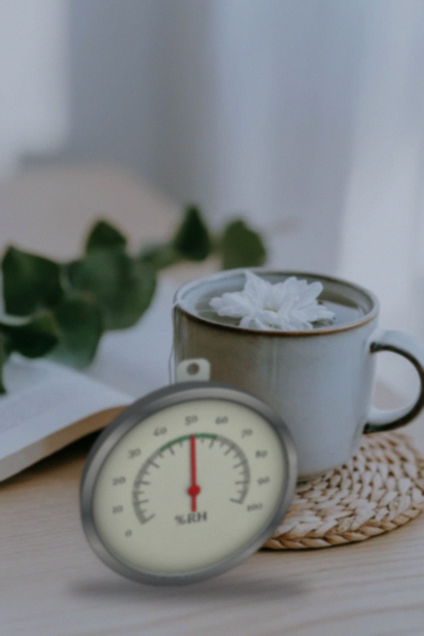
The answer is % 50
